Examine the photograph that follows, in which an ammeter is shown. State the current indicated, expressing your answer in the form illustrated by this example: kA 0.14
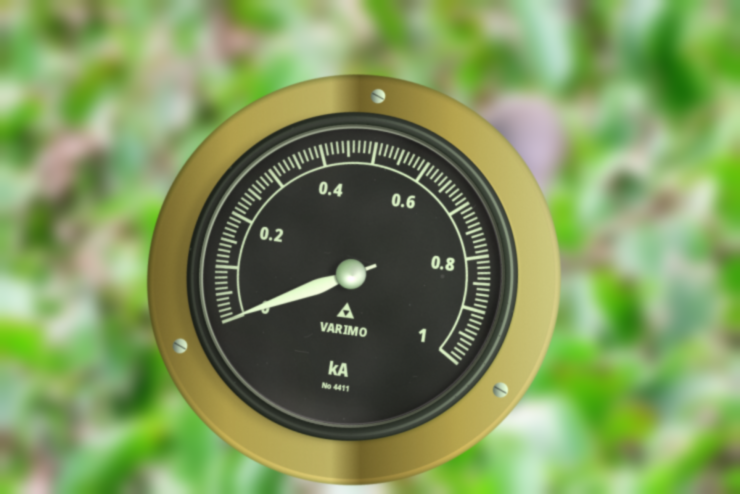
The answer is kA 0
